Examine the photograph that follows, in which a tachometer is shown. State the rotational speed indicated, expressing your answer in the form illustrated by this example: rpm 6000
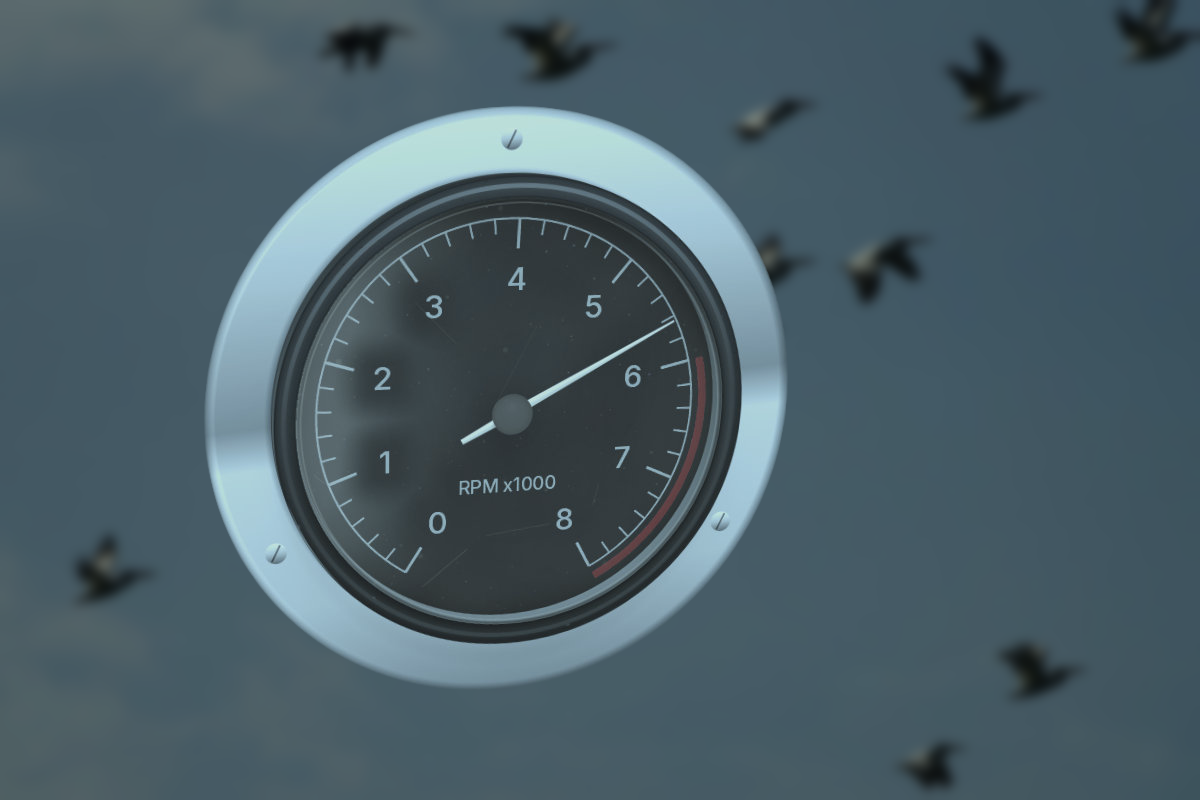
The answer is rpm 5600
